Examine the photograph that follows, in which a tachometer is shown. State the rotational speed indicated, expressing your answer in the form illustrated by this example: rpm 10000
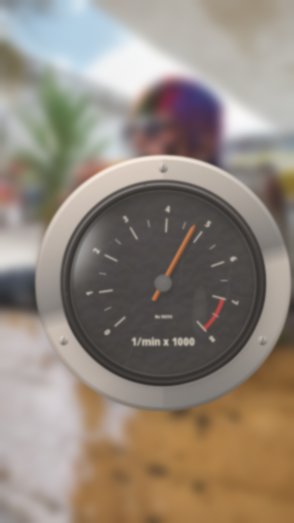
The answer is rpm 4750
